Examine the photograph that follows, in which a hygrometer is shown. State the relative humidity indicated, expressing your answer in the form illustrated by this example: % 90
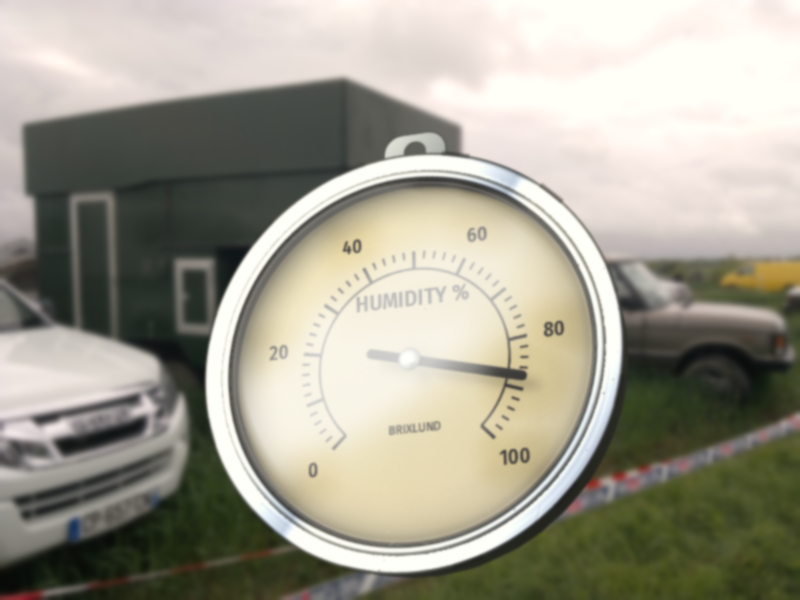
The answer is % 88
